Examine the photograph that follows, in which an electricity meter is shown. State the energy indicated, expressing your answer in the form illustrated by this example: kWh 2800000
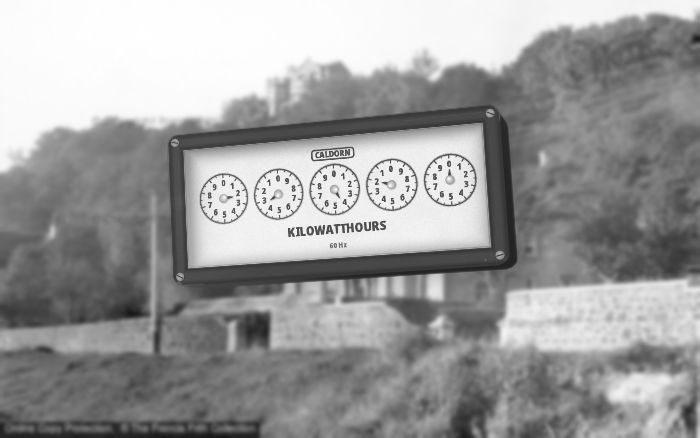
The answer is kWh 23420
